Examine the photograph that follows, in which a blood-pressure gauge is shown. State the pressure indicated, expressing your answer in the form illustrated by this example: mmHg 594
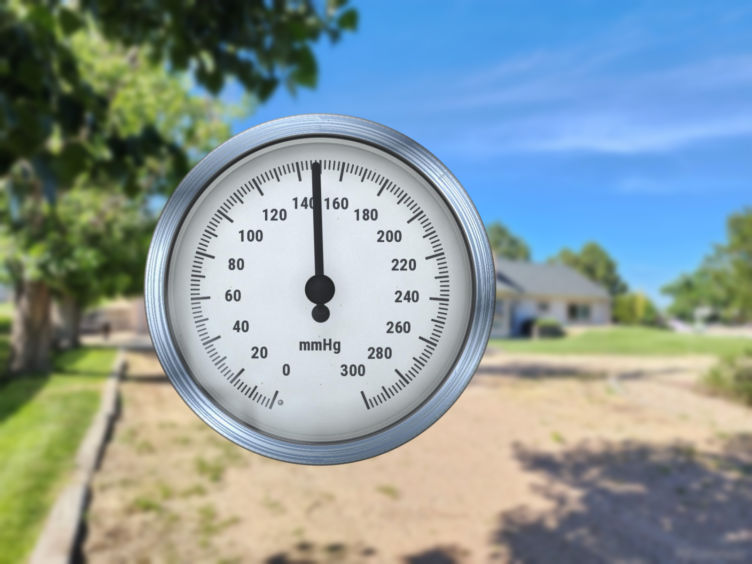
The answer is mmHg 148
